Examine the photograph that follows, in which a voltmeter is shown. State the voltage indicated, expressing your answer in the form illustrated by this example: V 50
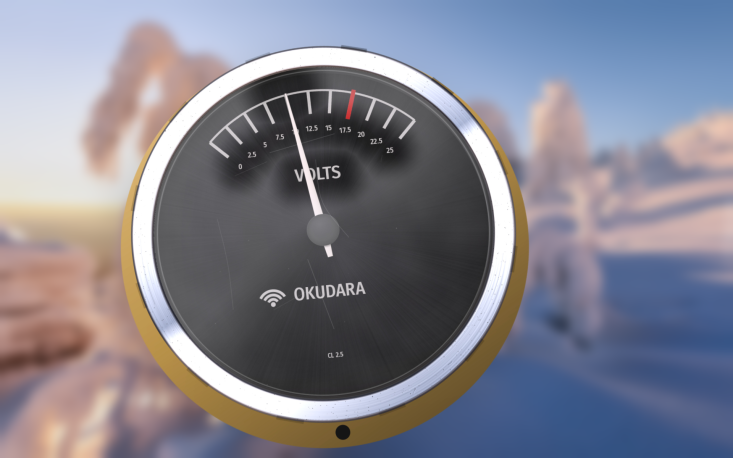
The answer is V 10
